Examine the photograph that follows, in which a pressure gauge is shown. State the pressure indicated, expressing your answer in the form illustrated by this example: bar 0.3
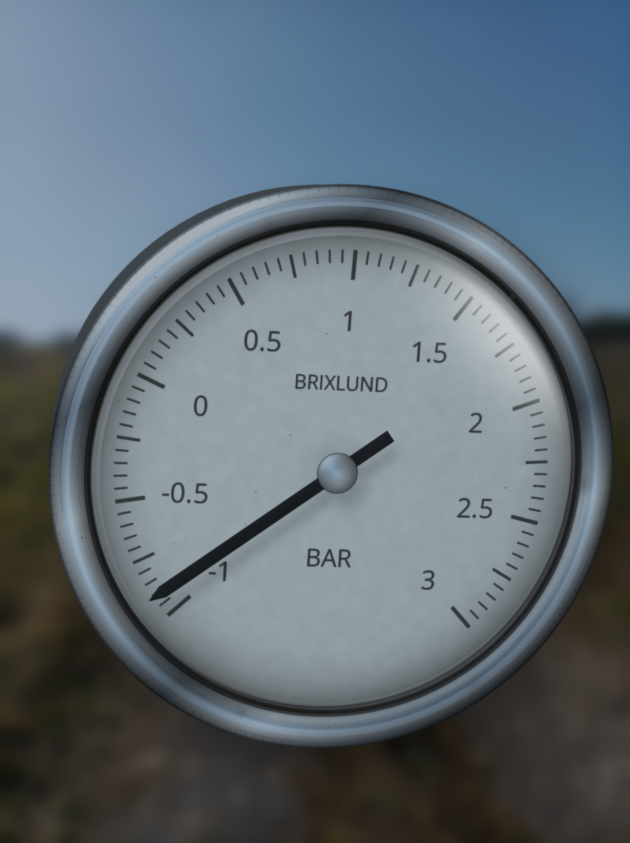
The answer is bar -0.9
